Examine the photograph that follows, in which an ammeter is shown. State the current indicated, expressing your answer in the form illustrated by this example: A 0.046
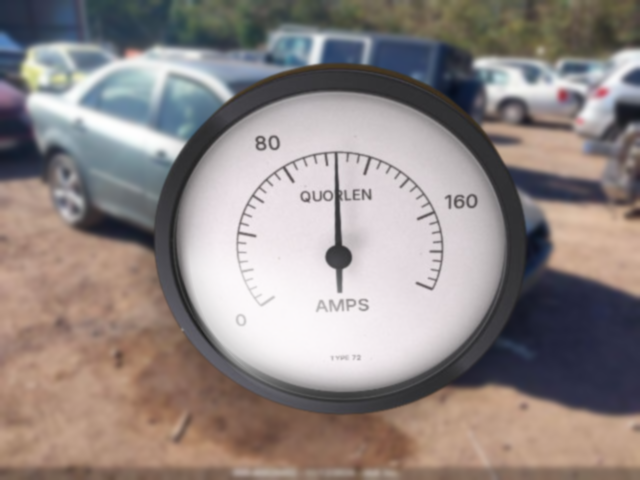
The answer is A 105
